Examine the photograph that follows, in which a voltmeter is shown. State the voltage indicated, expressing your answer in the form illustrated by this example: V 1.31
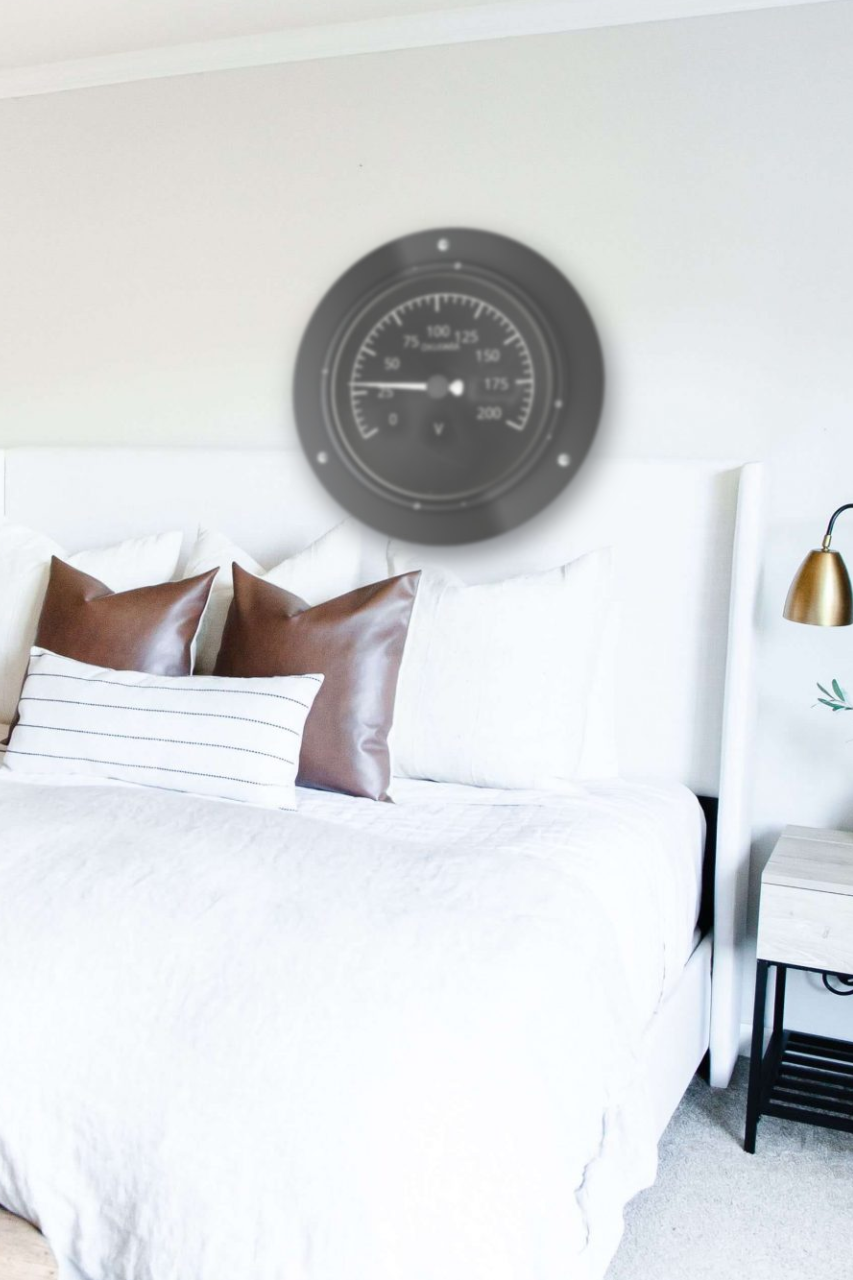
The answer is V 30
